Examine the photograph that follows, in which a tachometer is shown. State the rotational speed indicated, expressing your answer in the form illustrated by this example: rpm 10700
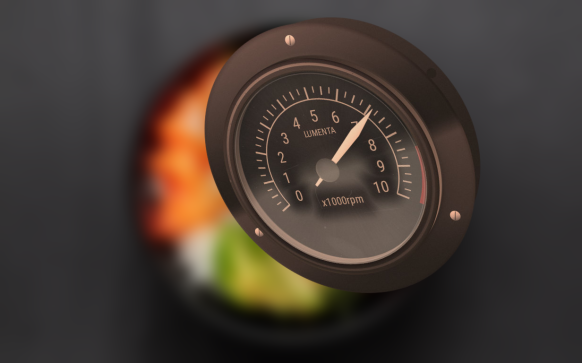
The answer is rpm 7125
